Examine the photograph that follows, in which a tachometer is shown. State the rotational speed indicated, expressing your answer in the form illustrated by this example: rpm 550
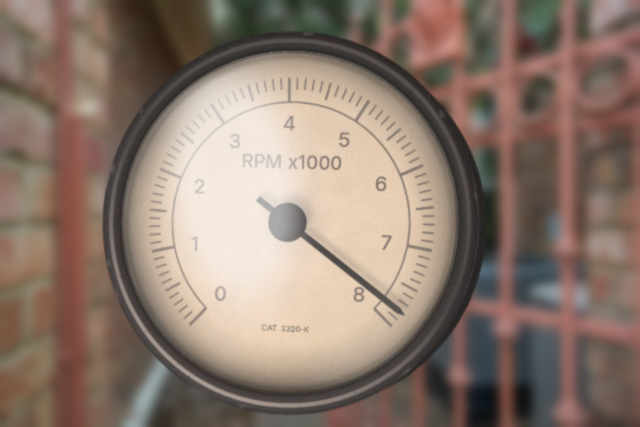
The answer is rpm 7800
